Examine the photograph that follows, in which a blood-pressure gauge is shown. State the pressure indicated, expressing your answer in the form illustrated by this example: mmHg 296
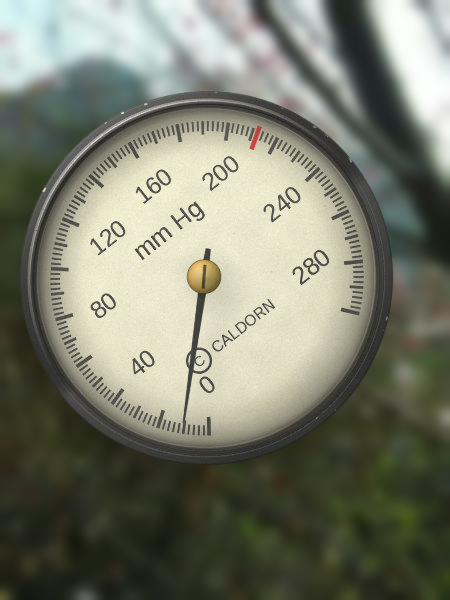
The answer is mmHg 10
